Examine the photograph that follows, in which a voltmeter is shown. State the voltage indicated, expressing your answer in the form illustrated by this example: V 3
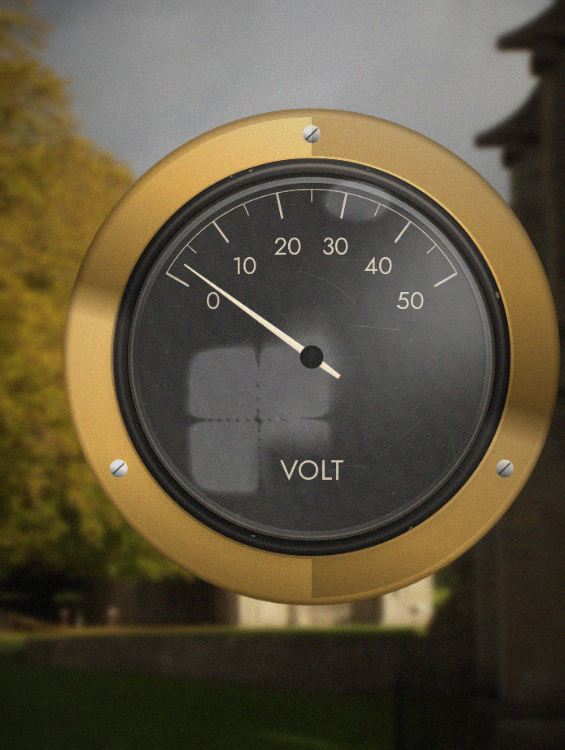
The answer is V 2.5
